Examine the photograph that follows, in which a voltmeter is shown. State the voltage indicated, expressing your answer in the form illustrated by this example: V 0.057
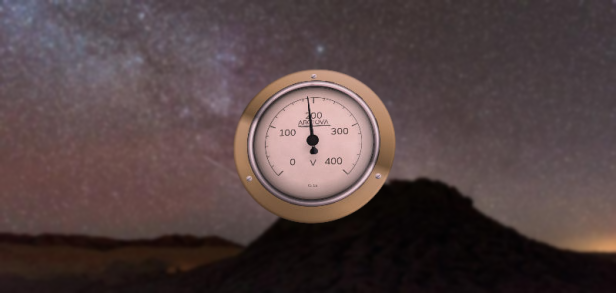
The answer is V 190
